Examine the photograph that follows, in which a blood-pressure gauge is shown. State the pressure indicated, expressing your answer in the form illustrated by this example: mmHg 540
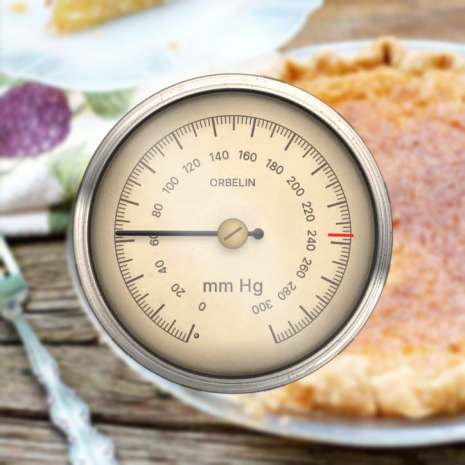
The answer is mmHg 64
